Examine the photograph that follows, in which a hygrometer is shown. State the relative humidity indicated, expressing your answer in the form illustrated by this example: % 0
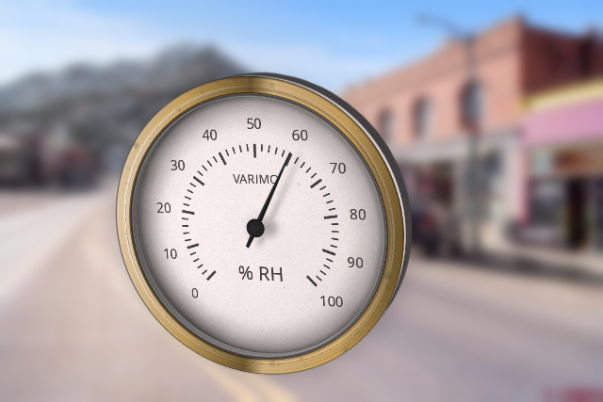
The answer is % 60
